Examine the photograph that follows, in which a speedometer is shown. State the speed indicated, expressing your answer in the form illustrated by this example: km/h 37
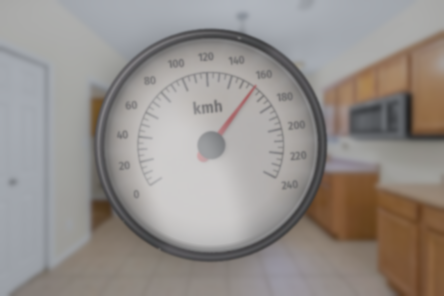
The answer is km/h 160
